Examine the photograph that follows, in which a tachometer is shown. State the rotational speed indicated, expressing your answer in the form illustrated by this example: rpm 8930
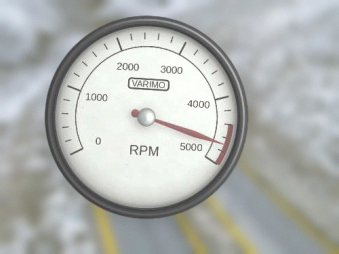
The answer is rpm 4700
